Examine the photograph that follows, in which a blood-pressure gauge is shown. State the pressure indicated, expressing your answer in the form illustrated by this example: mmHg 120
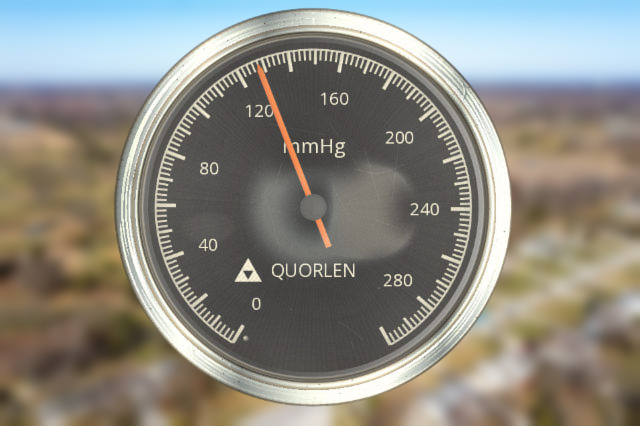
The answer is mmHg 128
